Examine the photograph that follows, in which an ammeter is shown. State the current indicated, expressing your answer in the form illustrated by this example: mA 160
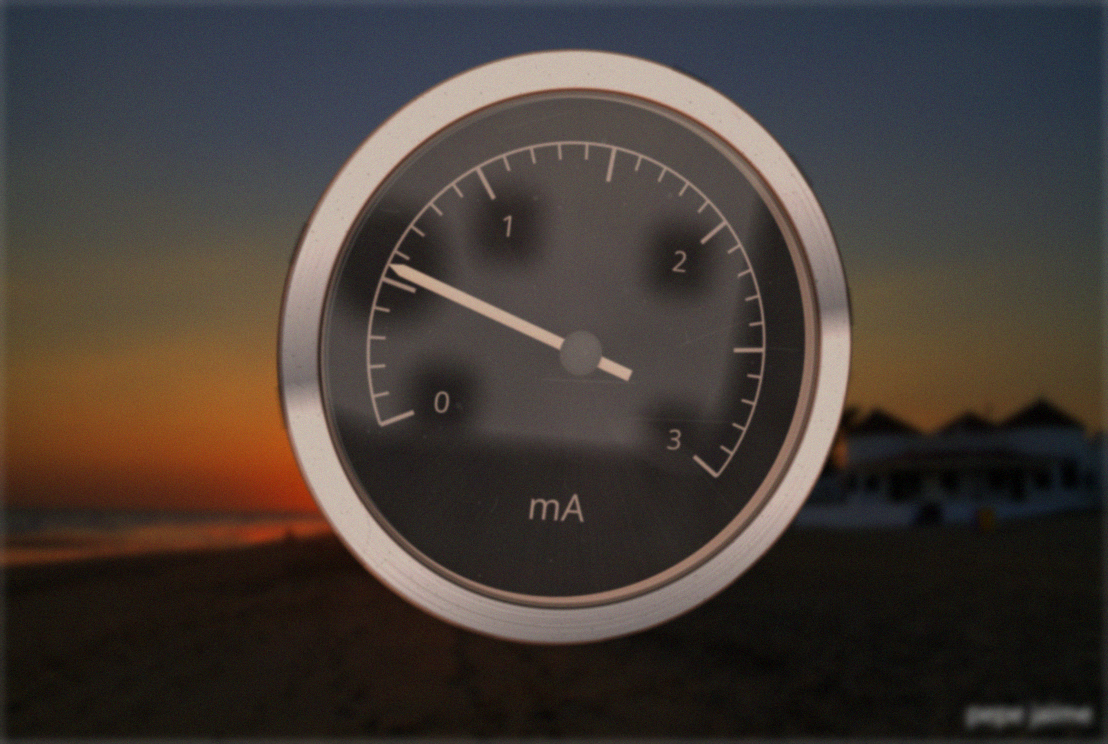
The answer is mA 0.55
